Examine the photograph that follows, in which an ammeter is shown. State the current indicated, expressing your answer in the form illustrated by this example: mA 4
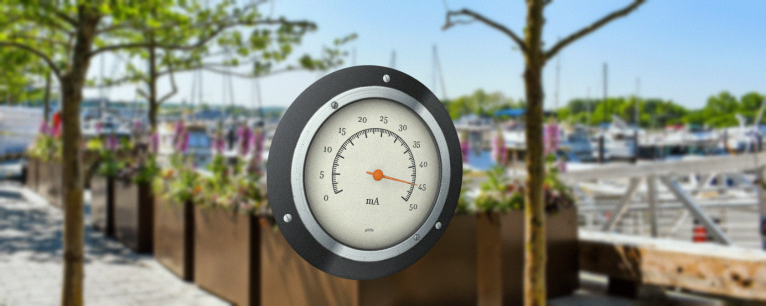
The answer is mA 45
